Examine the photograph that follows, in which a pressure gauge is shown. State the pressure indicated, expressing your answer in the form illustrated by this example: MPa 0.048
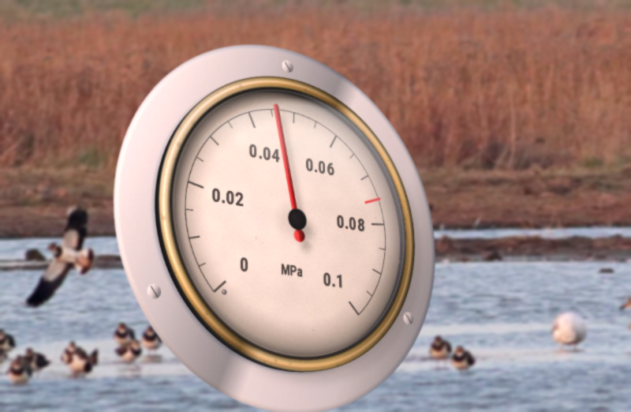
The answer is MPa 0.045
